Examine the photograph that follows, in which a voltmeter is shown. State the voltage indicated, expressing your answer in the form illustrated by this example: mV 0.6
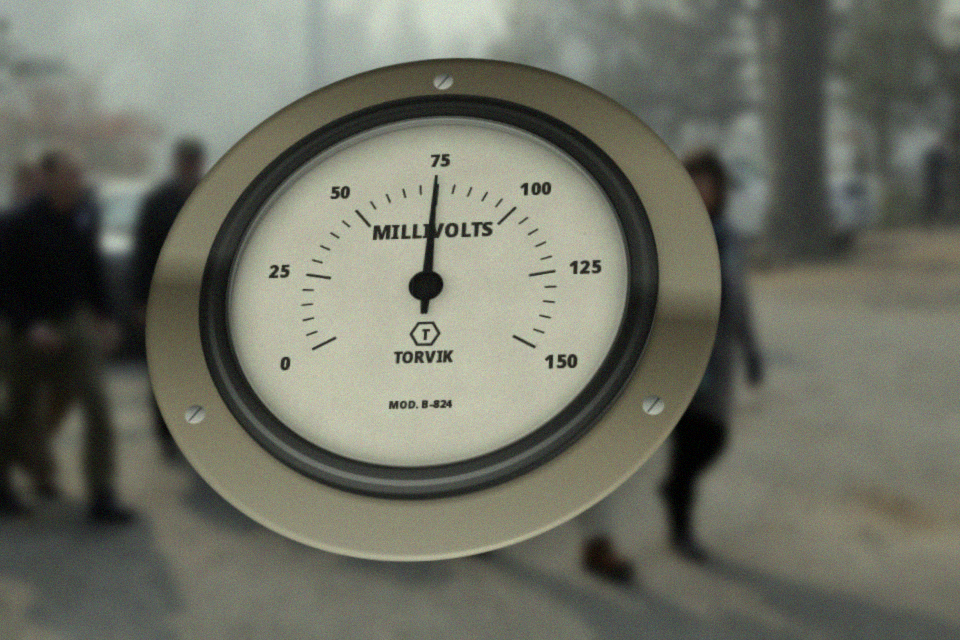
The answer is mV 75
